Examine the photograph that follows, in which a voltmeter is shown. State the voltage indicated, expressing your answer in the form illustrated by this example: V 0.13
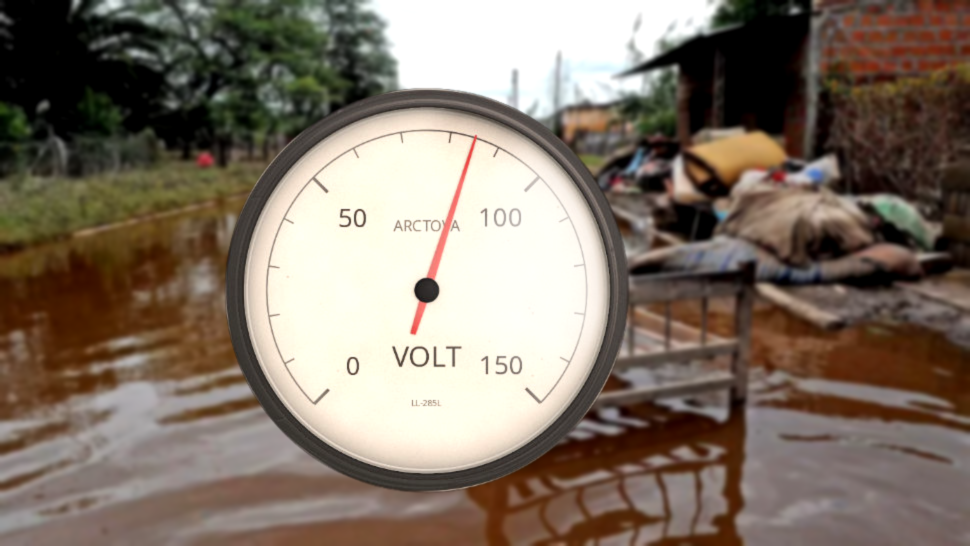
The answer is V 85
